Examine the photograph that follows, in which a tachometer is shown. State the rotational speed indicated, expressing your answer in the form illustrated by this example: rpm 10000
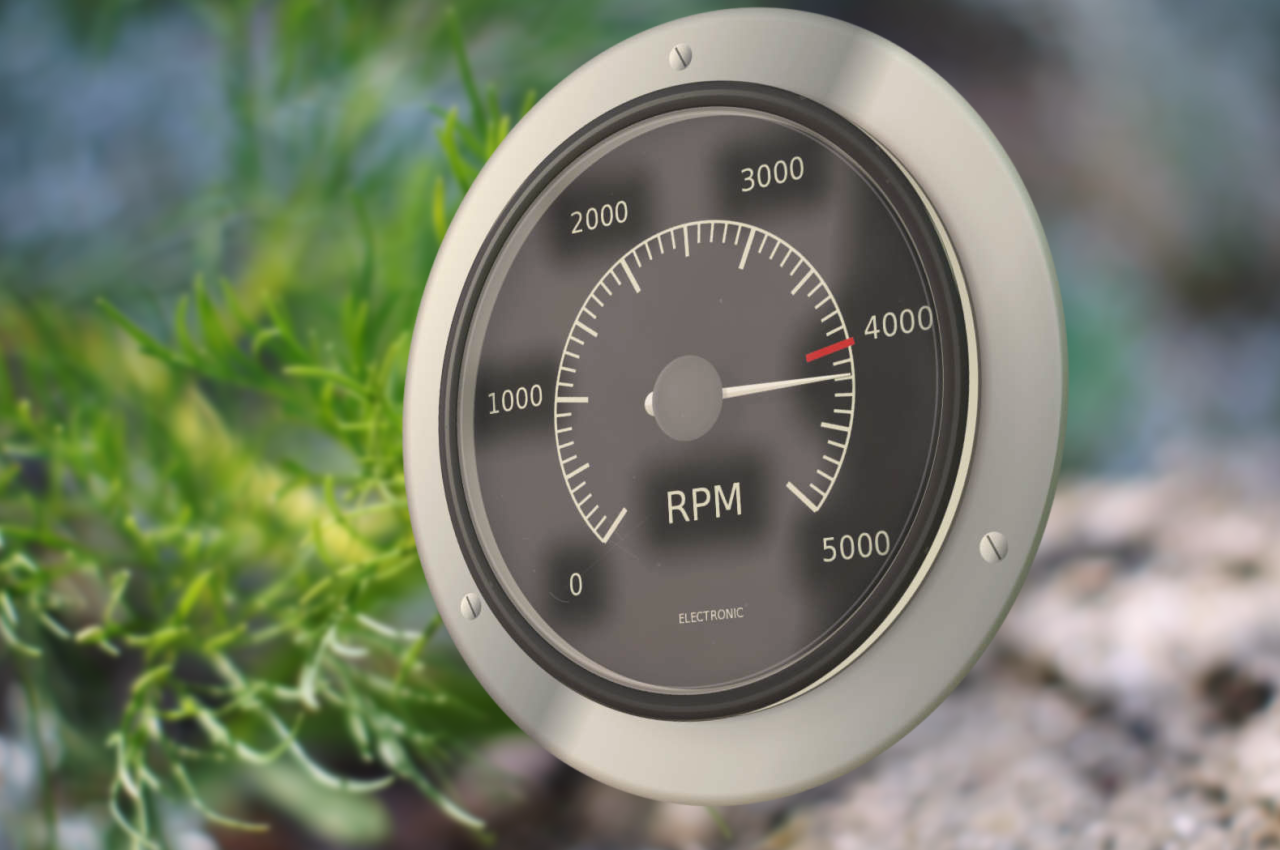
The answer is rpm 4200
